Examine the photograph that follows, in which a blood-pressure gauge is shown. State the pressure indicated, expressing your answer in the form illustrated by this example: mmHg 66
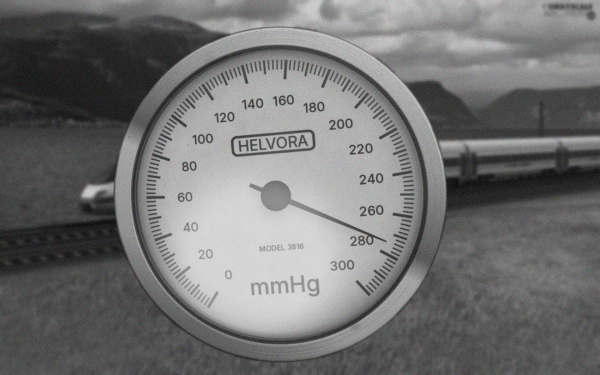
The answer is mmHg 274
